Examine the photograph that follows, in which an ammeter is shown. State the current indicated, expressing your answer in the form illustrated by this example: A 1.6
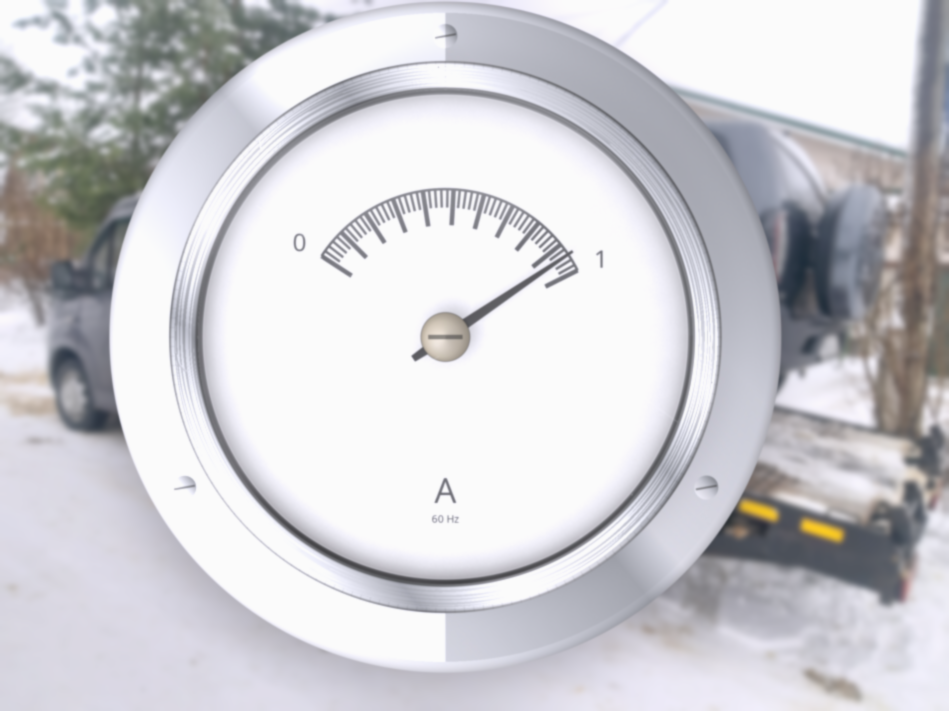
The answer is A 0.94
